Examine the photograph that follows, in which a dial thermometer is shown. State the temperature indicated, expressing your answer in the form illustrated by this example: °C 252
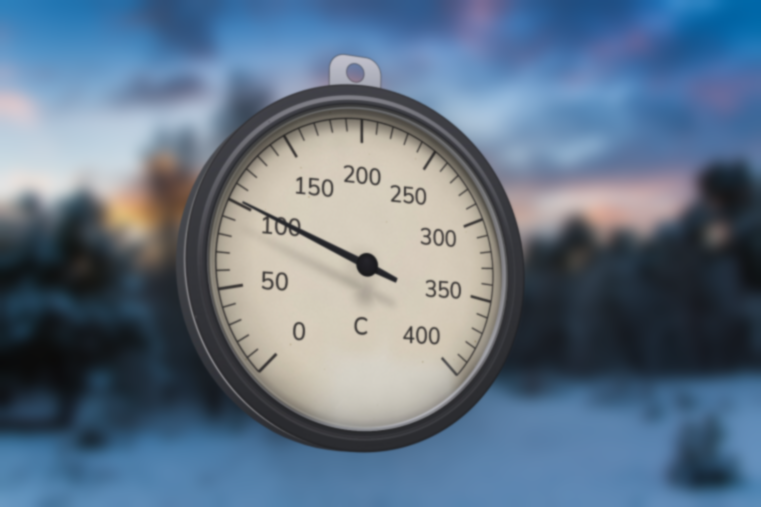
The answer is °C 100
